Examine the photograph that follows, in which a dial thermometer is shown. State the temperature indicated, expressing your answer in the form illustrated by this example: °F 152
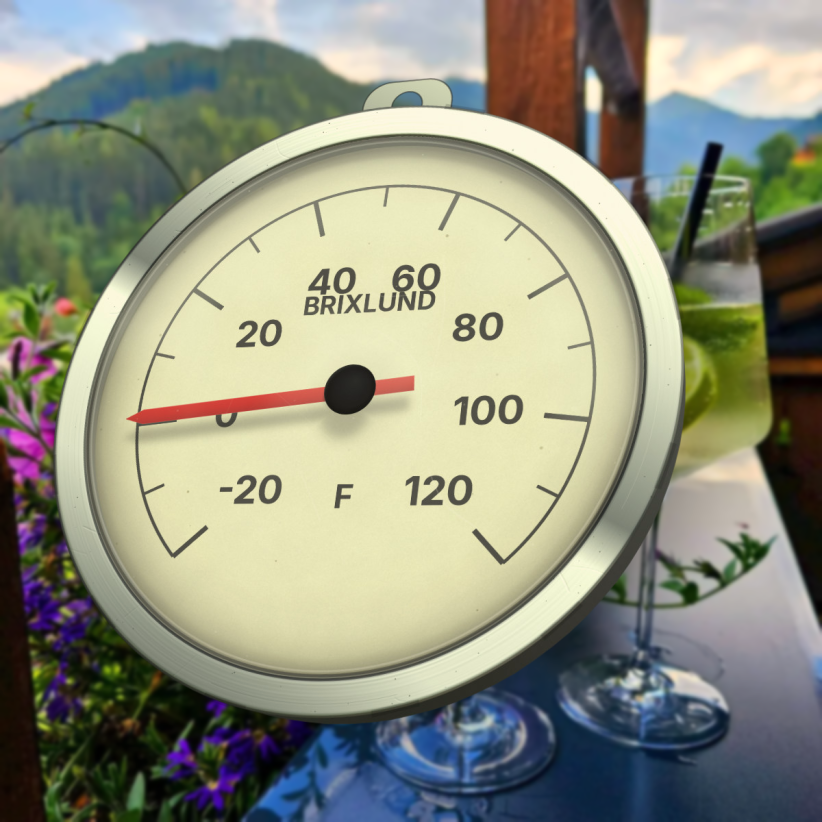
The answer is °F 0
